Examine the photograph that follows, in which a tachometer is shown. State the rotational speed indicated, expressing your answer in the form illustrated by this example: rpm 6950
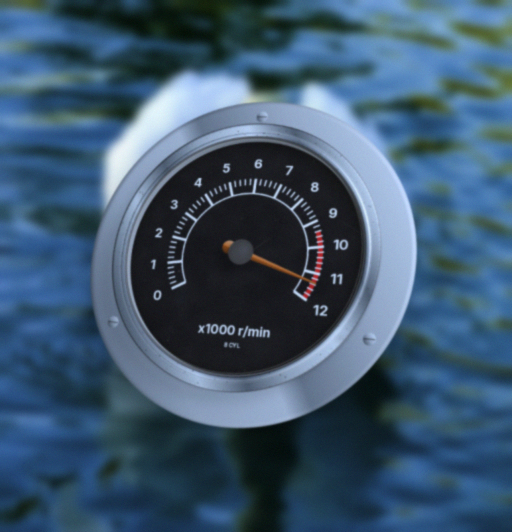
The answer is rpm 11400
